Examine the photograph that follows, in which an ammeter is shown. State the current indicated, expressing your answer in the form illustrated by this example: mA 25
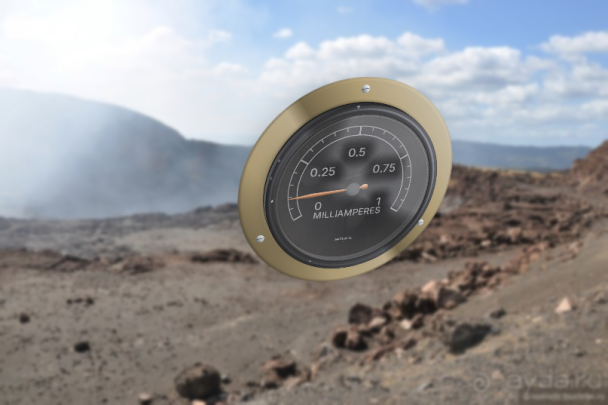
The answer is mA 0.1
